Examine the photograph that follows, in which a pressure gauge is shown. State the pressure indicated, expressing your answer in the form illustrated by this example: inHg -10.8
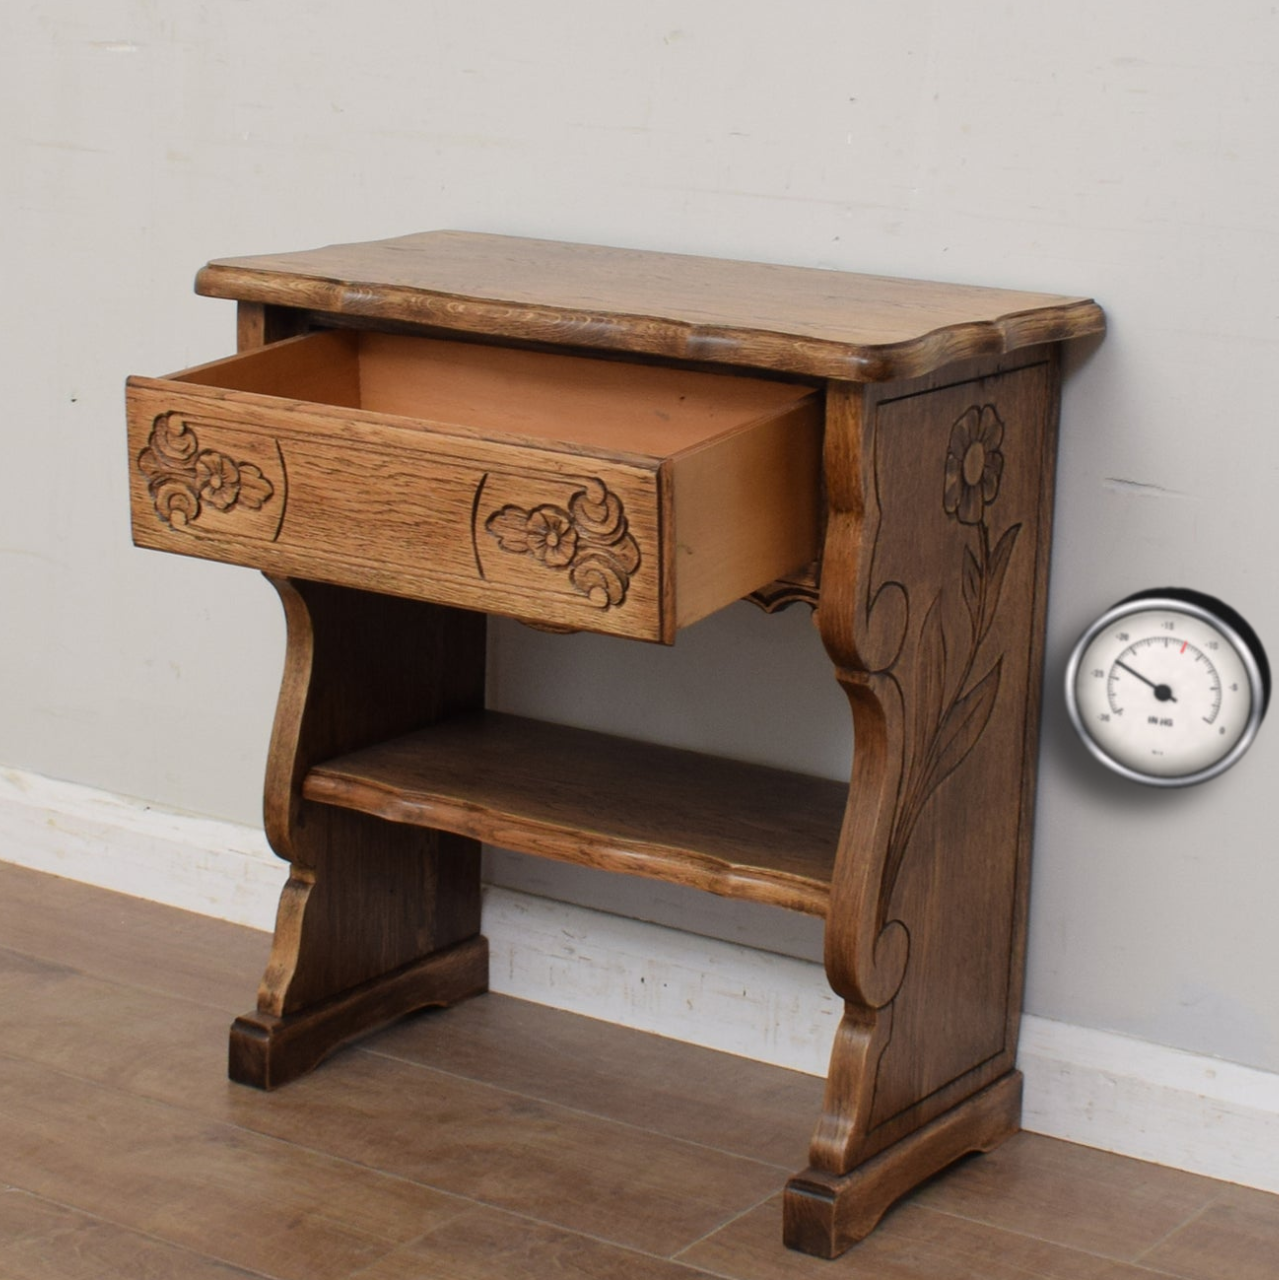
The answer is inHg -22.5
